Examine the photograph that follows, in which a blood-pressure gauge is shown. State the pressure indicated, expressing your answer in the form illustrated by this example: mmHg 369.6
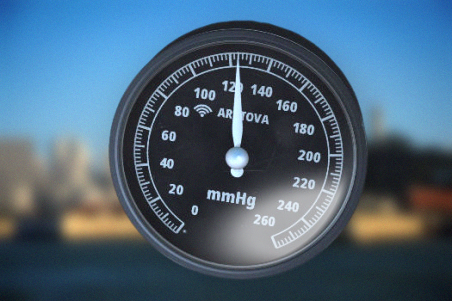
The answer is mmHg 124
